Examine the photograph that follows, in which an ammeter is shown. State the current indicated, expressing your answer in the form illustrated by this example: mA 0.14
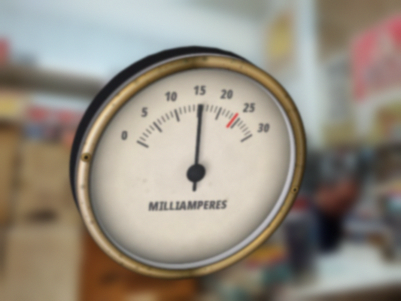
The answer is mA 15
